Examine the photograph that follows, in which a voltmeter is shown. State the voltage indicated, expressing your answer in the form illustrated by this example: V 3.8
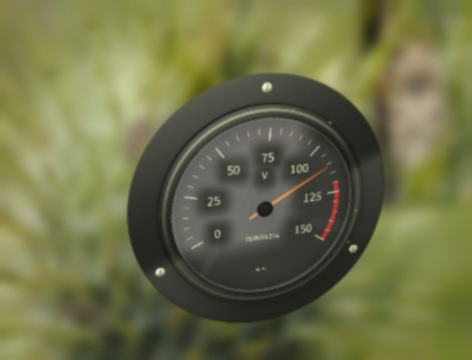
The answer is V 110
